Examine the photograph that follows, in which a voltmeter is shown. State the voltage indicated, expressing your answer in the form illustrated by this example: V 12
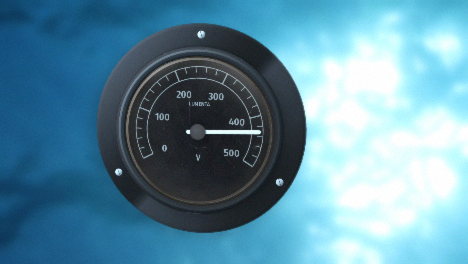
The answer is V 430
